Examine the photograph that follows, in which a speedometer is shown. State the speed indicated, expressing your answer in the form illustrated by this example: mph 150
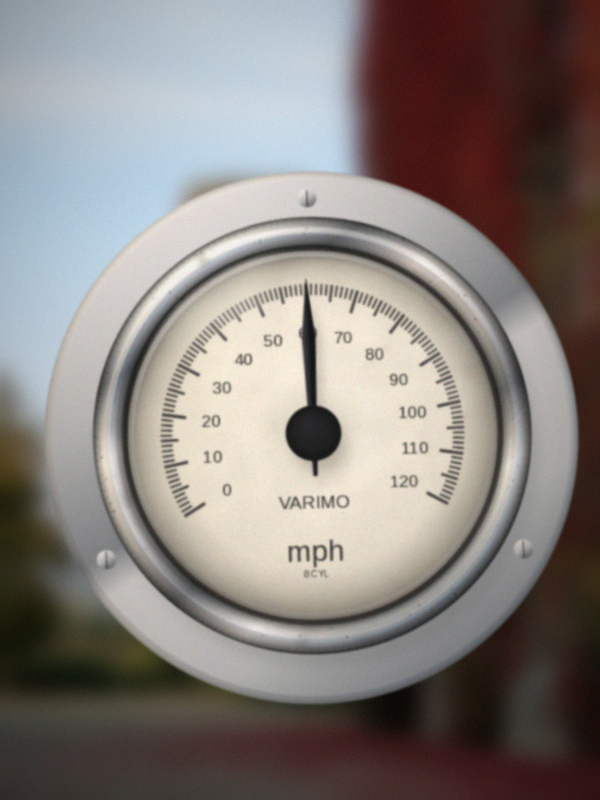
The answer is mph 60
